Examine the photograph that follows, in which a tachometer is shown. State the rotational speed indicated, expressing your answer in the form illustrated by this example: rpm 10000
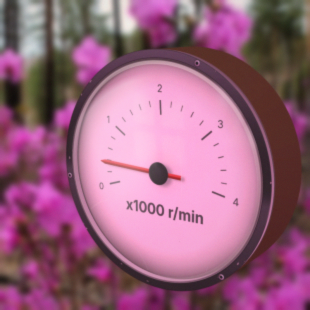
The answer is rpm 400
